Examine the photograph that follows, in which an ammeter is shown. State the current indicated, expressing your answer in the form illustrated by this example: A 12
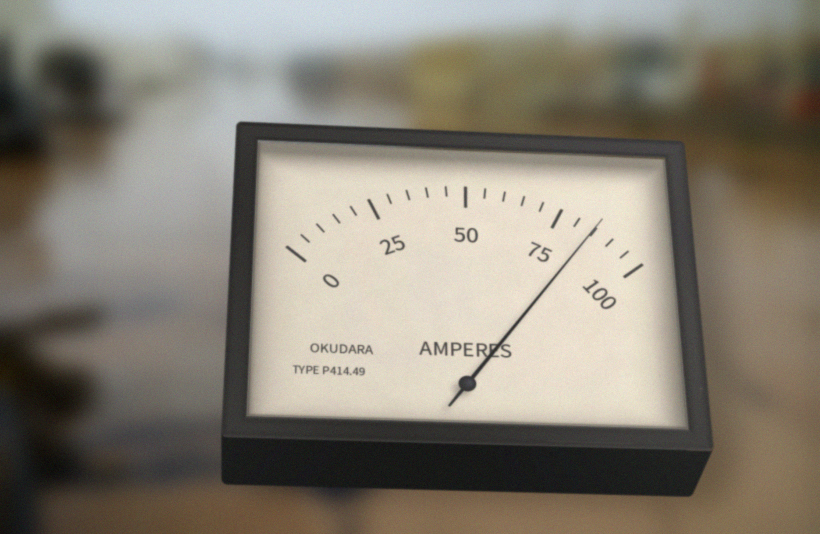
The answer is A 85
